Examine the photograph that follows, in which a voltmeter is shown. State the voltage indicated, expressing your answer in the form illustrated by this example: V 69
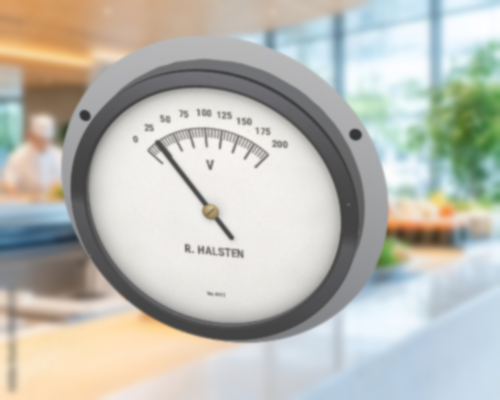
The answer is V 25
